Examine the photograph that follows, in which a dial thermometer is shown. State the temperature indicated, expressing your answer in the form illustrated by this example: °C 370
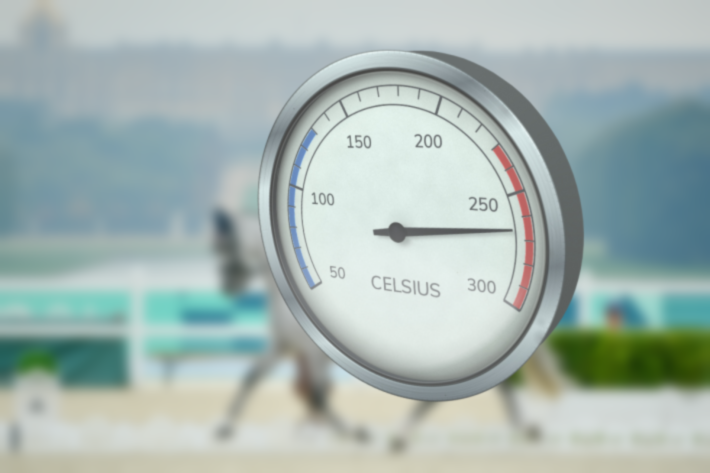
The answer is °C 265
